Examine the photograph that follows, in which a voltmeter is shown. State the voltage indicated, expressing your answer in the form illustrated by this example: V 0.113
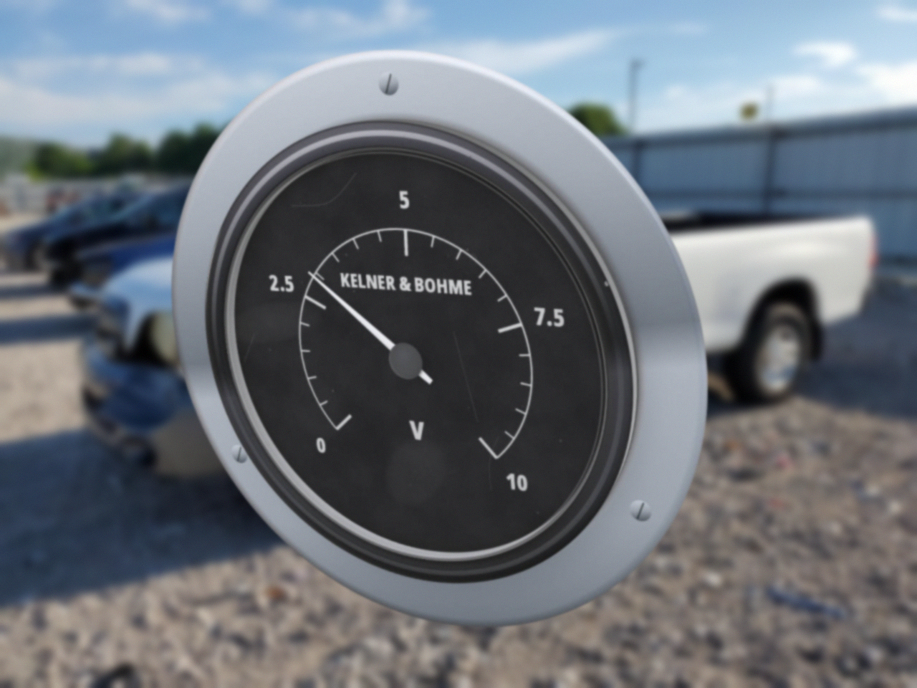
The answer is V 3
